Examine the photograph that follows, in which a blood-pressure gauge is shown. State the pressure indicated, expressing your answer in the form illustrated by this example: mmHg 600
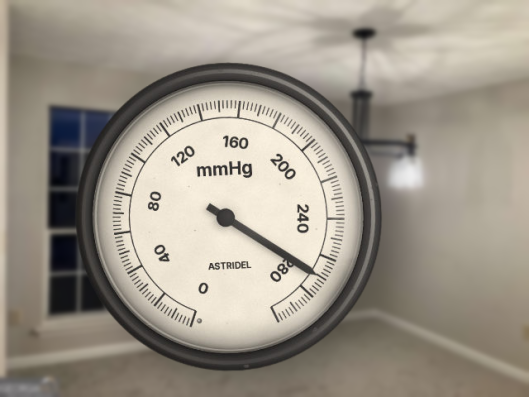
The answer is mmHg 270
